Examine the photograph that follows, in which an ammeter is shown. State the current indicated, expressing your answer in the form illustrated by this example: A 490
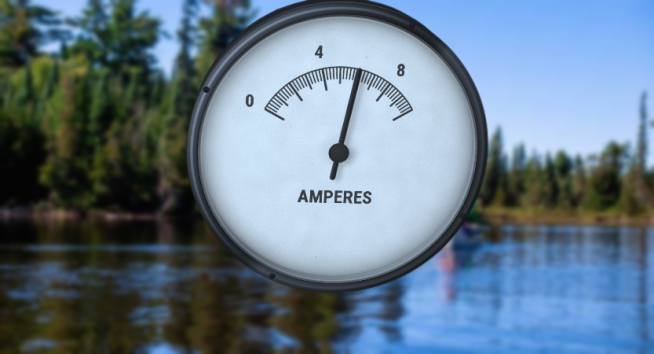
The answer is A 6
